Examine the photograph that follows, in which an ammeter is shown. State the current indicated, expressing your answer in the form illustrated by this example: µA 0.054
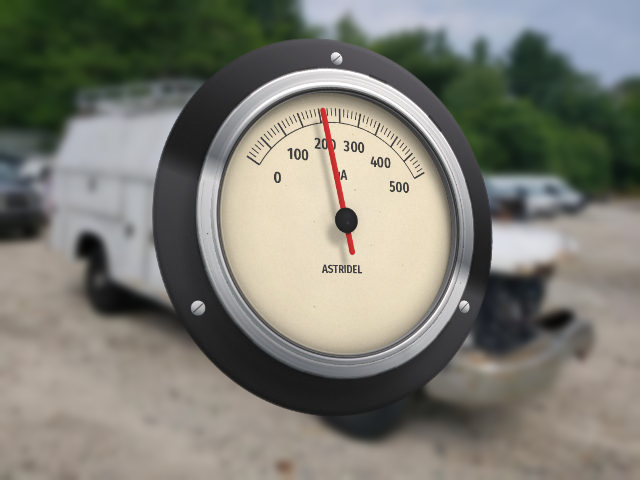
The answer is µA 200
